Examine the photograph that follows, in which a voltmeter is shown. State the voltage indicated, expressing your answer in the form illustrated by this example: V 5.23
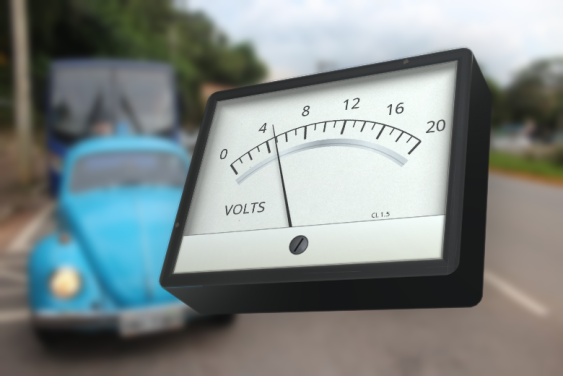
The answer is V 5
